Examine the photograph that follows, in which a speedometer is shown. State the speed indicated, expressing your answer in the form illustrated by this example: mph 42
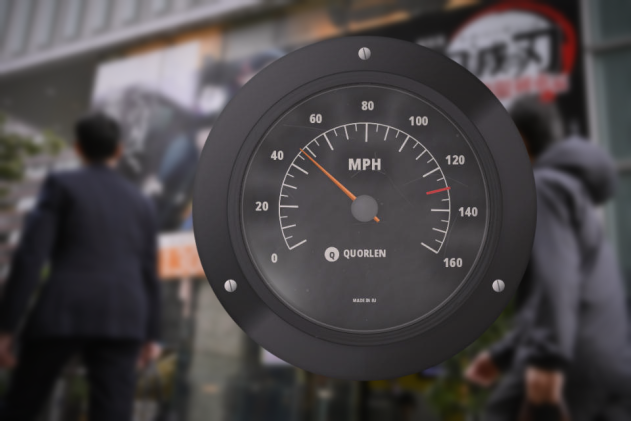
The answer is mph 47.5
